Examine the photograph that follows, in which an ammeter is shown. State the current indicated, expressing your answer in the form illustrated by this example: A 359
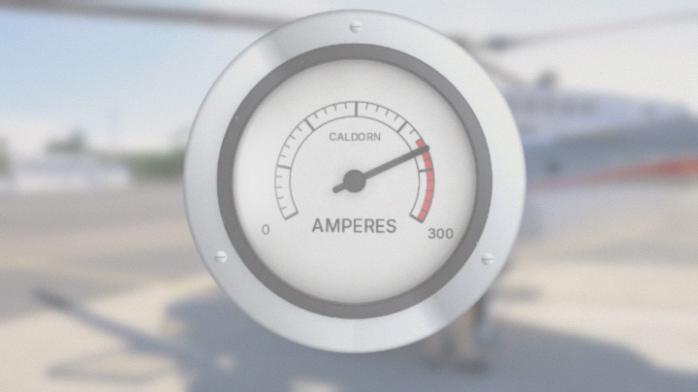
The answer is A 230
